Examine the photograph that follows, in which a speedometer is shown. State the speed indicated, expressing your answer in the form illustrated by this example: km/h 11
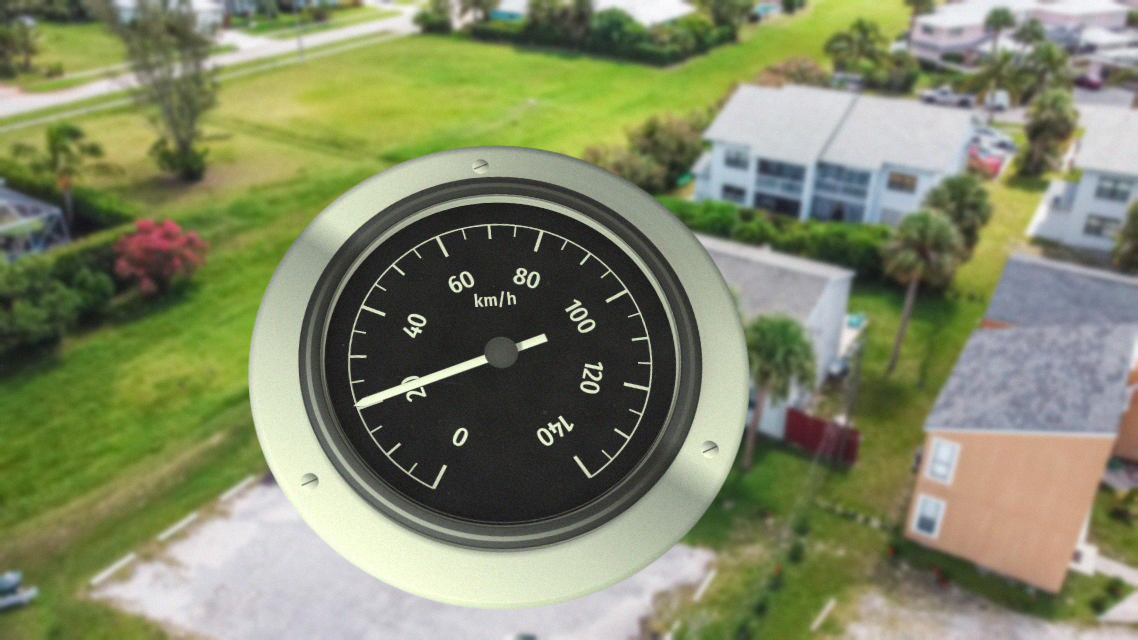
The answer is km/h 20
